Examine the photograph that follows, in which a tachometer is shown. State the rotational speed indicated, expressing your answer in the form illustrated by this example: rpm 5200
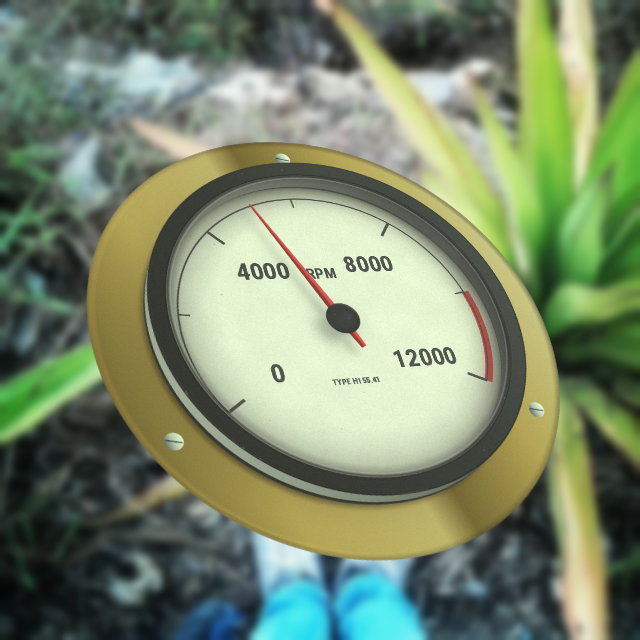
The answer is rpm 5000
